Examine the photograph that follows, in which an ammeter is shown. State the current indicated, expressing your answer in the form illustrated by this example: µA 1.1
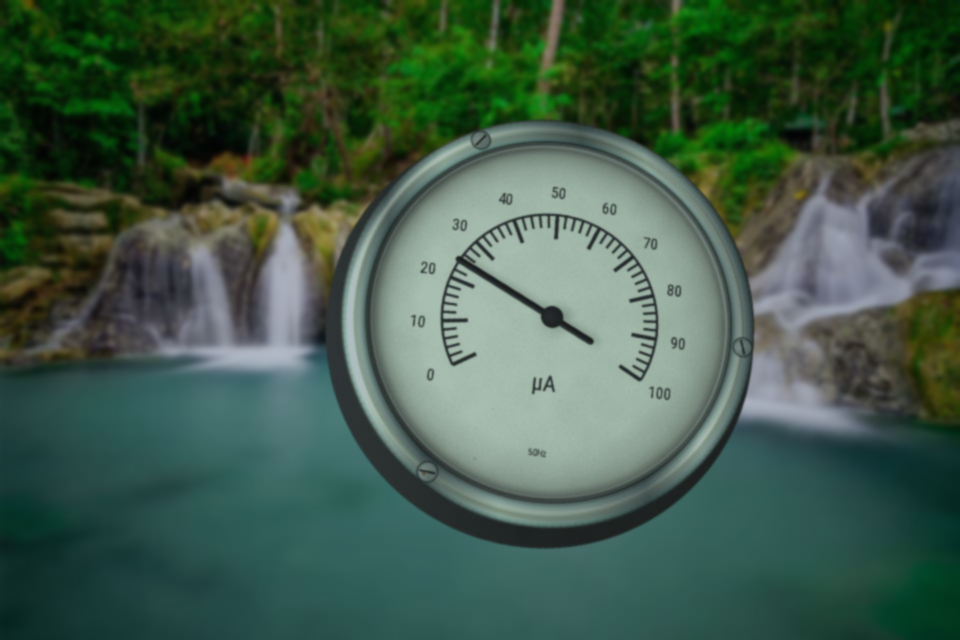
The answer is µA 24
